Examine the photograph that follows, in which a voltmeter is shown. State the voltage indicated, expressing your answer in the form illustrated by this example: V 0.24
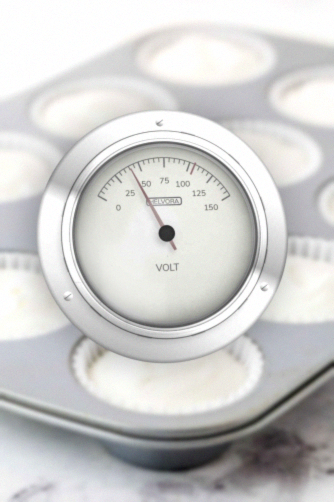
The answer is V 40
